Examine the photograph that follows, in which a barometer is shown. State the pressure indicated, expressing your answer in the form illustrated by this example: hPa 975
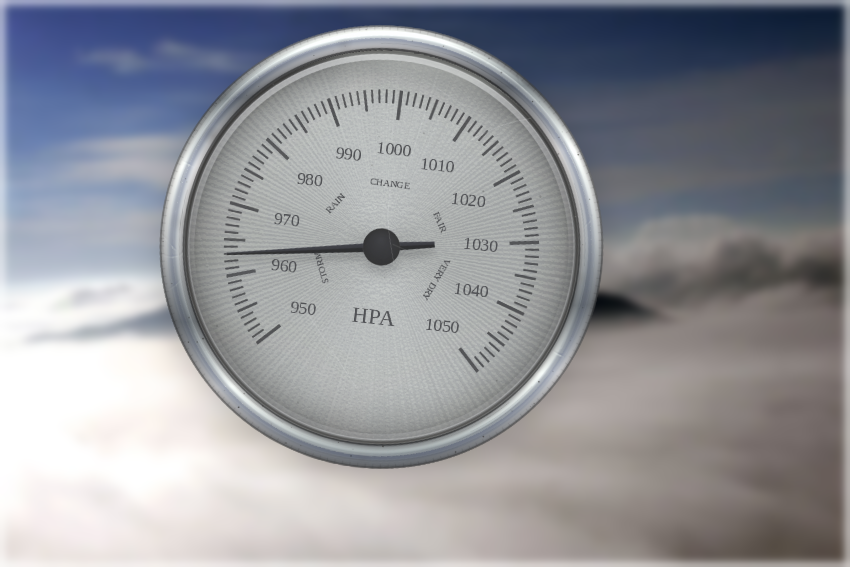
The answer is hPa 963
